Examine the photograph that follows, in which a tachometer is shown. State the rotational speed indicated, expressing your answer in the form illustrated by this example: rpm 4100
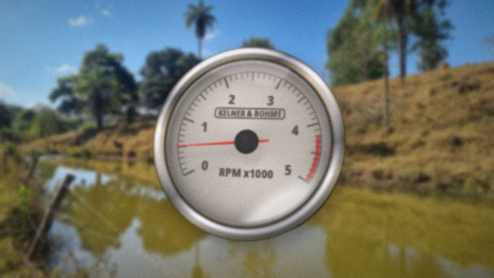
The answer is rpm 500
